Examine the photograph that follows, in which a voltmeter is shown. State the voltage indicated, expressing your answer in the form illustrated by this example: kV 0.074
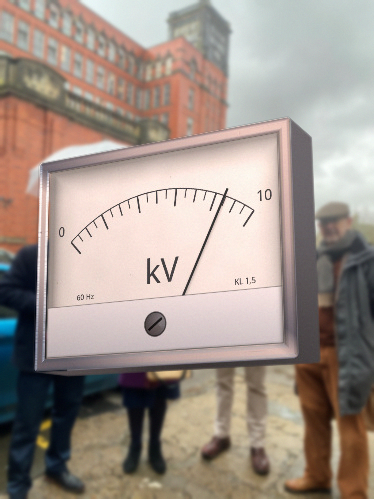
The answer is kV 8.5
